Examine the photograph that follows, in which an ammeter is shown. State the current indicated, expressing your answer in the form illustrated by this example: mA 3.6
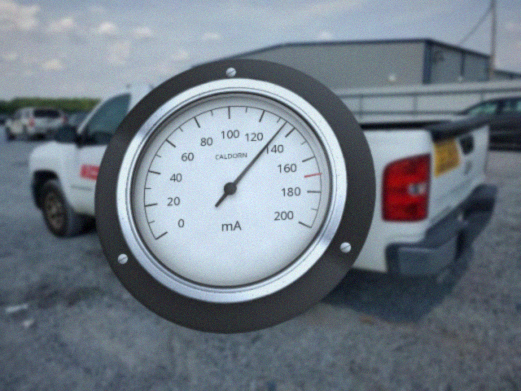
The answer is mA 135
